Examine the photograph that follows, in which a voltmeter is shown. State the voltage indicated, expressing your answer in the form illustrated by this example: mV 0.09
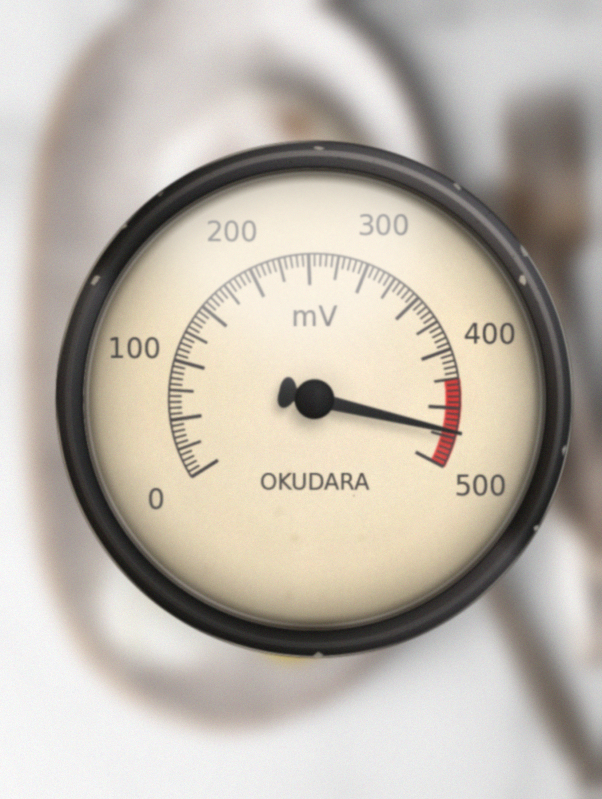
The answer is mV 470
